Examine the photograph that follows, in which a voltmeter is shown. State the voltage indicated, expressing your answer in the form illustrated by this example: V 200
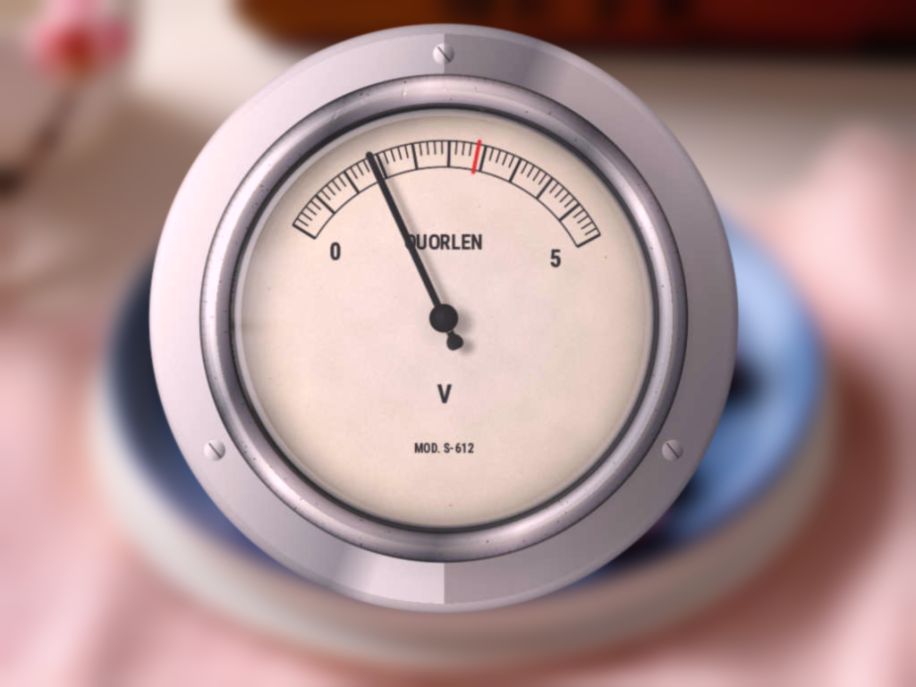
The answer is V 1.4
